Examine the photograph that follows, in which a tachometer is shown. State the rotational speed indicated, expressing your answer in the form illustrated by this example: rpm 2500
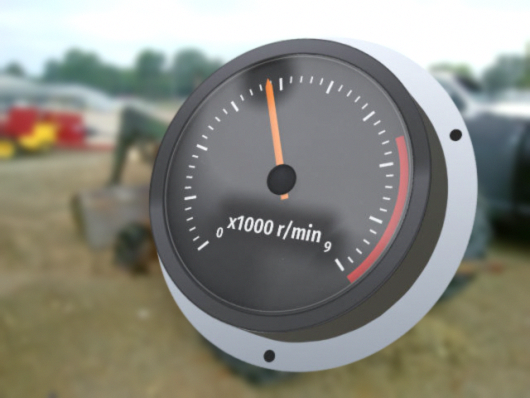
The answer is rpm 3800
